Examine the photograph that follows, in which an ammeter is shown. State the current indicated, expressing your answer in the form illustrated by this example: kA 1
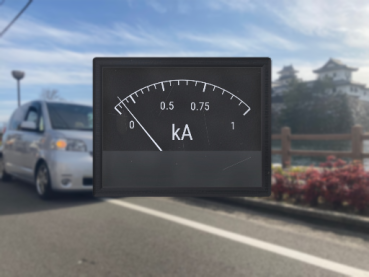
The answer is kA 0.15
